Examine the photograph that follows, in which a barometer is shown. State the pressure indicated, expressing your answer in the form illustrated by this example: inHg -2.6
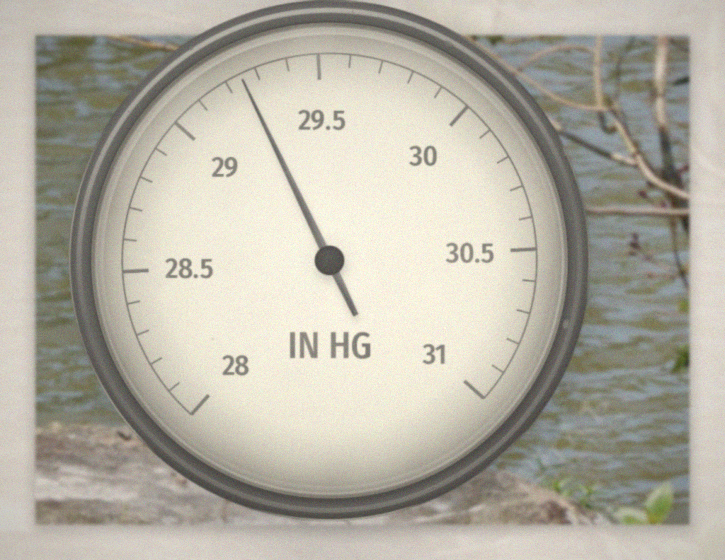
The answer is inHg 29.25
